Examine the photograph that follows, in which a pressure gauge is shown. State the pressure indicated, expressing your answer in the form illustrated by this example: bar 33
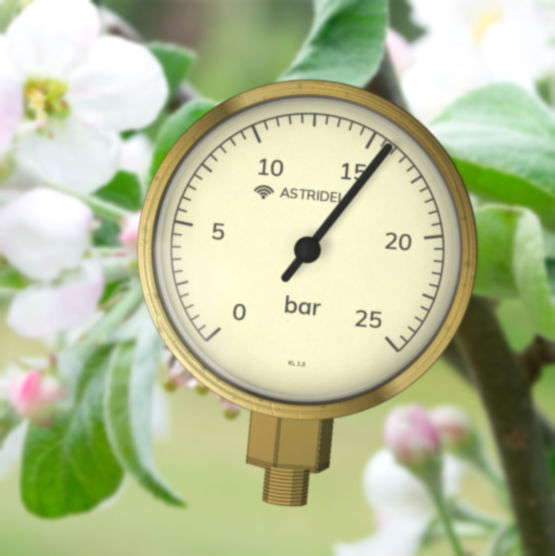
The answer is bar 15.75
